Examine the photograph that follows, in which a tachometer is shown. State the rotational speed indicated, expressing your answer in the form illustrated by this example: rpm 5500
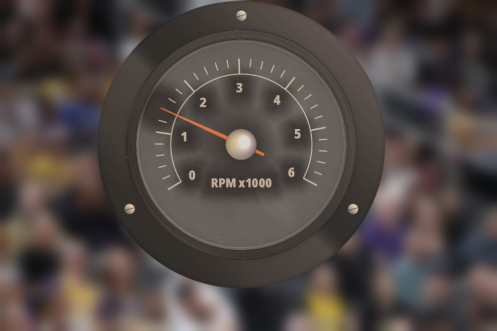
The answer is rpm 1400
